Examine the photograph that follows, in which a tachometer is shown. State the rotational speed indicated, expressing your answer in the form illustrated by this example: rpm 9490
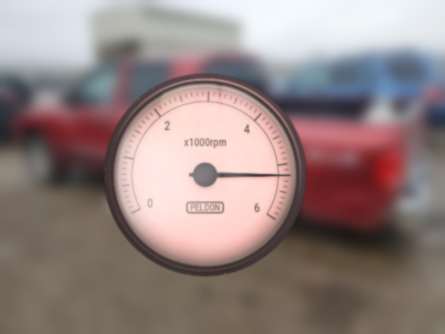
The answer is rpm 5200
